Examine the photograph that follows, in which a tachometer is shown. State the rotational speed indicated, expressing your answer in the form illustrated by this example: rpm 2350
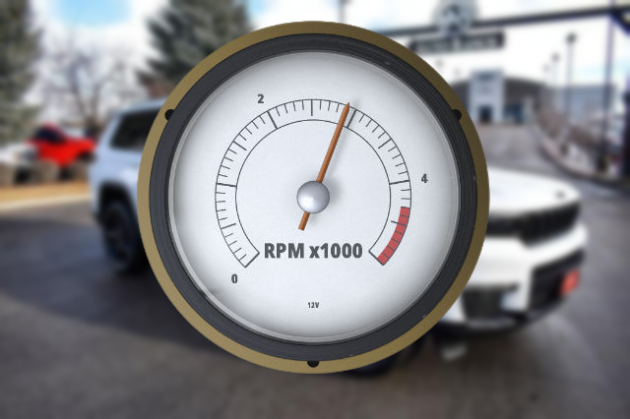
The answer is rpm 2900
